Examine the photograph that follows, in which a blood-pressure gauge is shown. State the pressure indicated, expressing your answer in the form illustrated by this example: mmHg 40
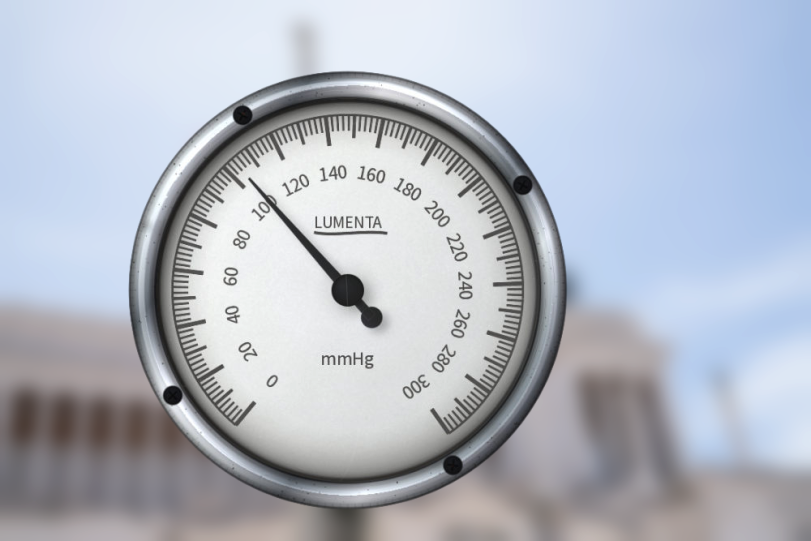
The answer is mmHg 104
